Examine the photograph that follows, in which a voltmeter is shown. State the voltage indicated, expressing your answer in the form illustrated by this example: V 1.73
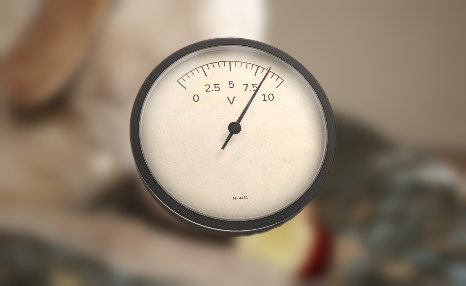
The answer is V 8.5
